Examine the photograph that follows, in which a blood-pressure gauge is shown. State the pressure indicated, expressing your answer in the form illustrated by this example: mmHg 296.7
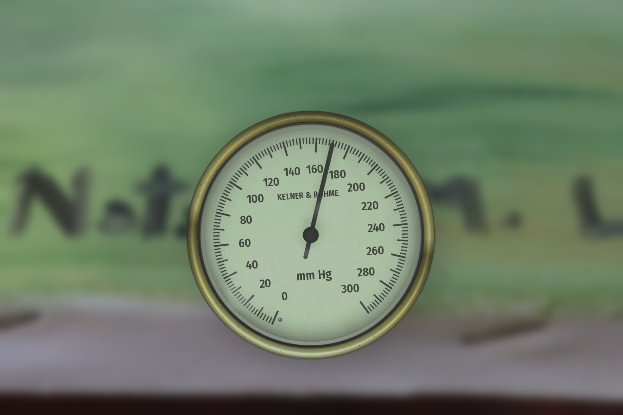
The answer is mmHg 170
